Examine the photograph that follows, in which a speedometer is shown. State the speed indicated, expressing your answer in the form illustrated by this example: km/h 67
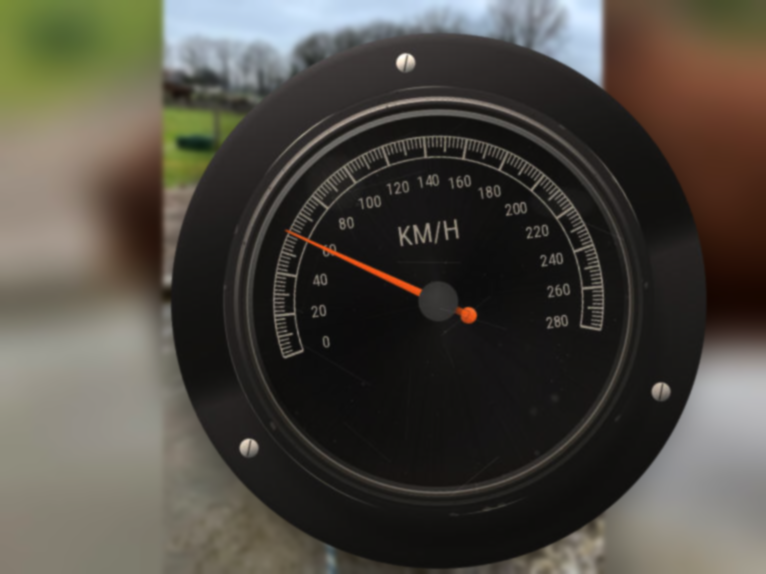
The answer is km/h 60
